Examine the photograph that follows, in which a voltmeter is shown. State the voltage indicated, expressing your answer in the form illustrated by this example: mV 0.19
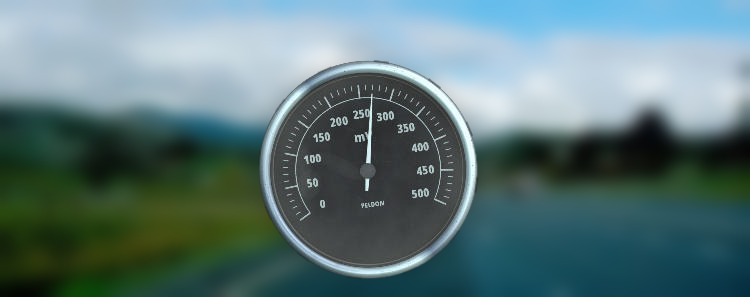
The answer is mV 270
